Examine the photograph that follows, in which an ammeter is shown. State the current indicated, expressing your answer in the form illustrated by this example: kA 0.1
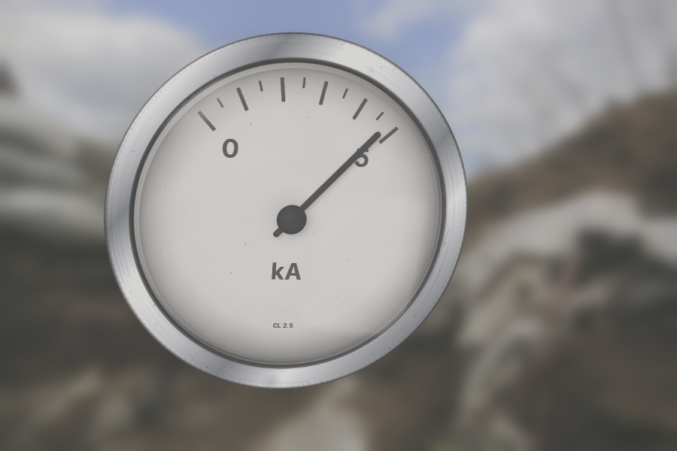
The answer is kA 4.75
